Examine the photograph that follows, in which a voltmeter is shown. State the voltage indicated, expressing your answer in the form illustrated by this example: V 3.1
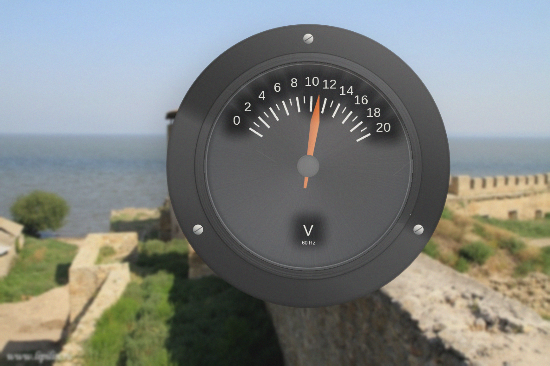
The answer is V 11
